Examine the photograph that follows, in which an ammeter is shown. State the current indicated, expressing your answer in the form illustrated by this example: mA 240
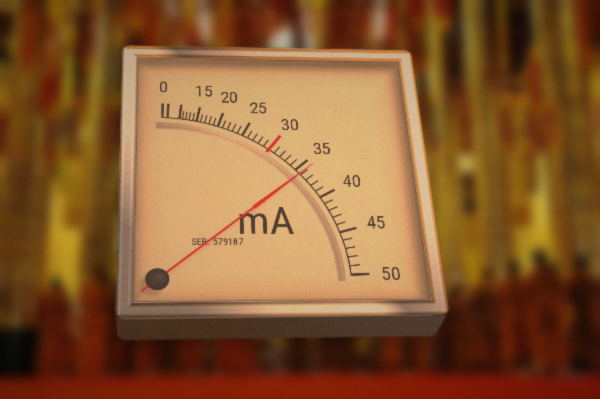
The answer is mA 36
